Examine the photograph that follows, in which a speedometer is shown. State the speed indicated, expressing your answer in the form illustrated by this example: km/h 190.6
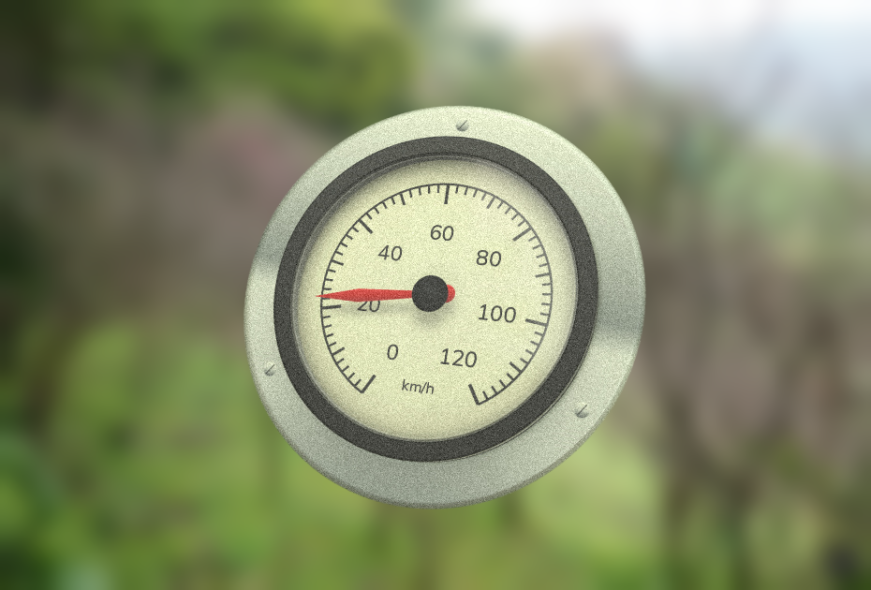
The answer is km/h 22
